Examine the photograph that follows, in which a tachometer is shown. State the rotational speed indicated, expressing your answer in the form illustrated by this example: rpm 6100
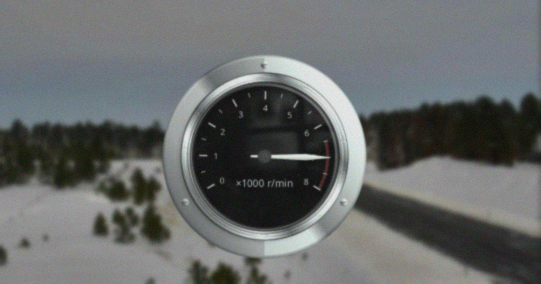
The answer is rpm 7000
